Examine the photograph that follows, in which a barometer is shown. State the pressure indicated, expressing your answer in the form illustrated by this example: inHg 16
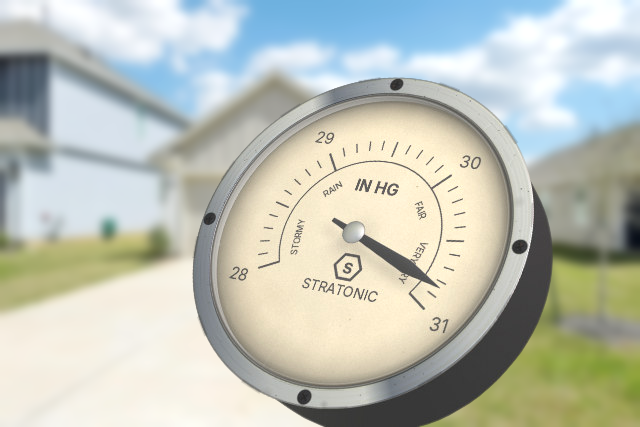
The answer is inHg 30.85
